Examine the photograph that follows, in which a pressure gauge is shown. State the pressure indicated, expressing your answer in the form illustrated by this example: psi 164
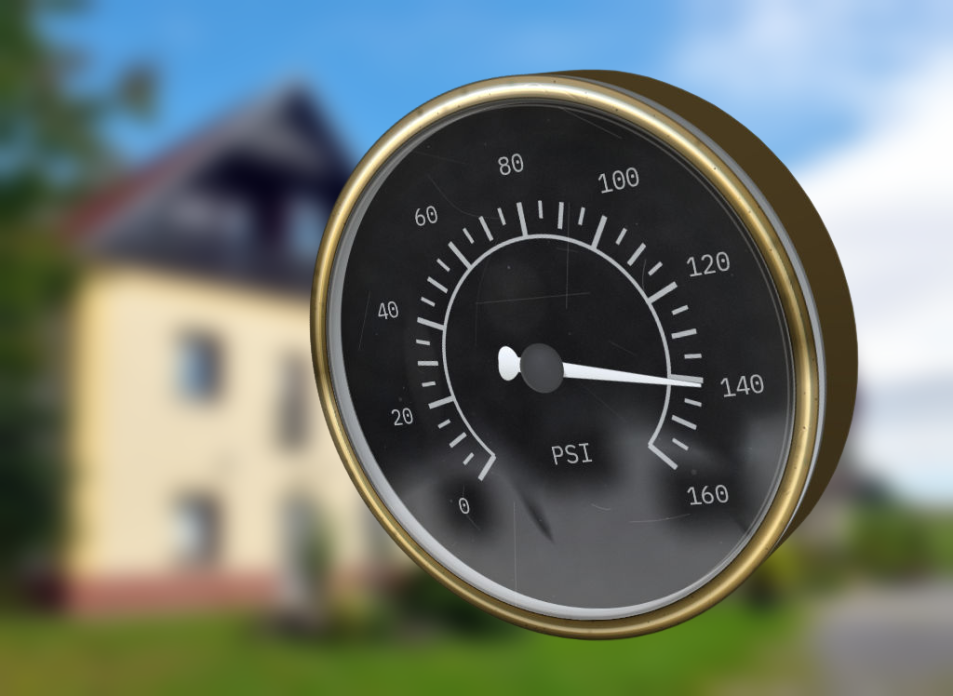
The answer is psi 140
